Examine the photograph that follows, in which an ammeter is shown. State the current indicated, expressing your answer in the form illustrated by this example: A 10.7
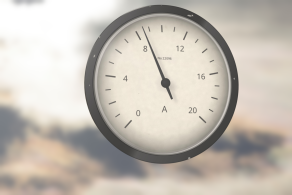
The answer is A 8.5
